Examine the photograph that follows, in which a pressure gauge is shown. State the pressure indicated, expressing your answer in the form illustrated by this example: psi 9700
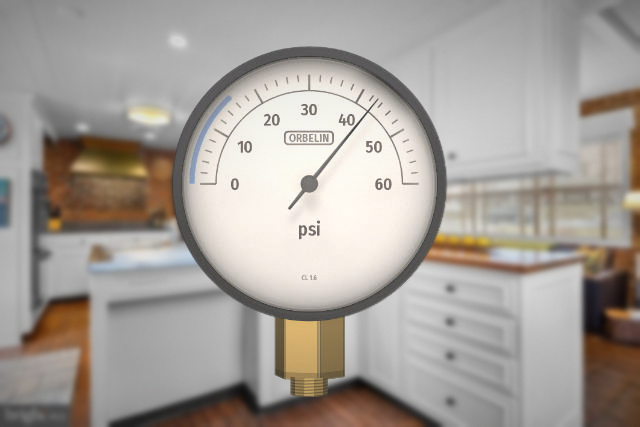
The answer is psi 43
